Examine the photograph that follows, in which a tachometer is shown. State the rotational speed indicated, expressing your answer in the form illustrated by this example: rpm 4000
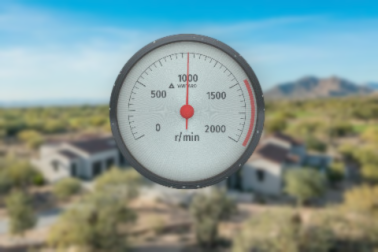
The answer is rpm 1000
